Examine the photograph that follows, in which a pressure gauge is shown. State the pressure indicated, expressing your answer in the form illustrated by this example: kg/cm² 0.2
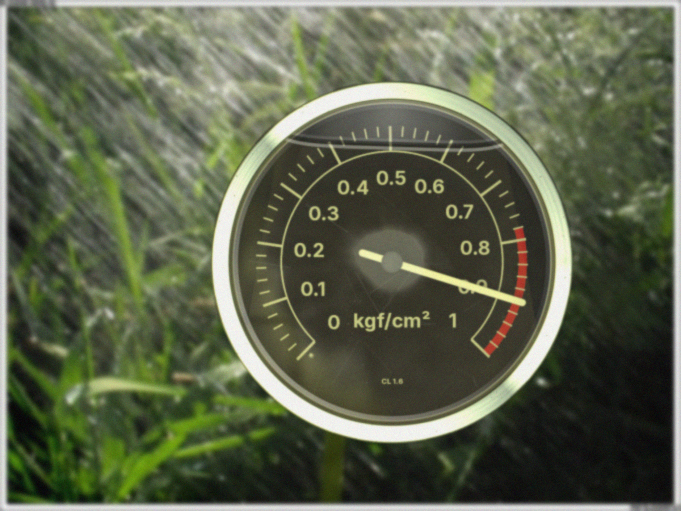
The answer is kg/cm² 0.9
